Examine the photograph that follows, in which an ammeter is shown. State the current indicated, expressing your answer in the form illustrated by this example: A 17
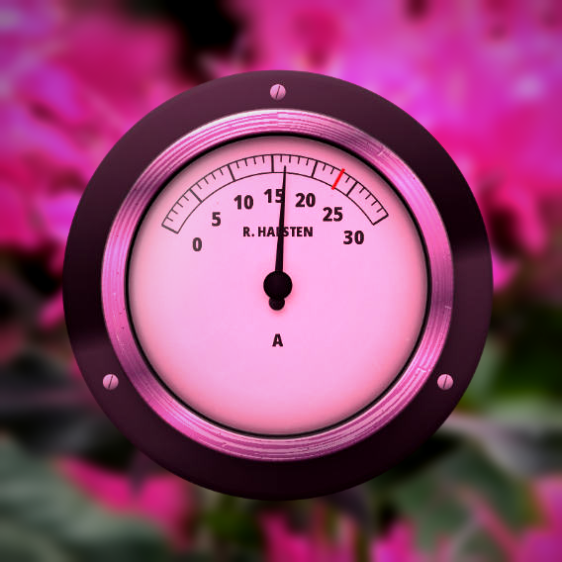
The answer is A 16.5
